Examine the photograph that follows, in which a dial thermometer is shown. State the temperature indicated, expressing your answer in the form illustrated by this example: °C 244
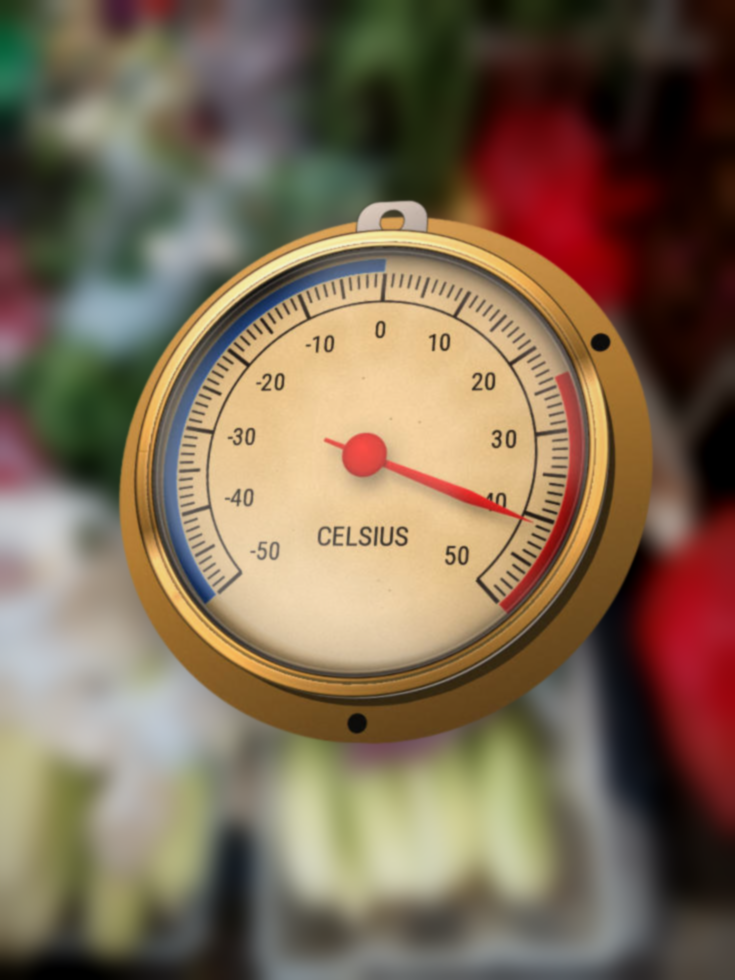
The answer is °C 41
